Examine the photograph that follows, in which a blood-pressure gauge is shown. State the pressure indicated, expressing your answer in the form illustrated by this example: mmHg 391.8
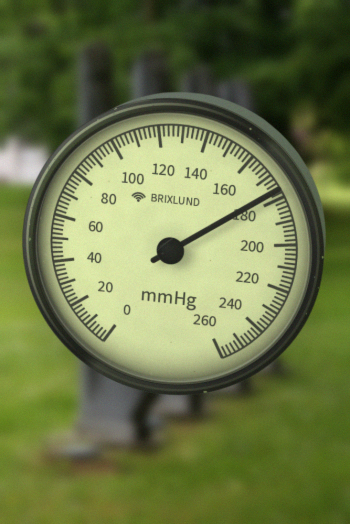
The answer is mmHg 176
